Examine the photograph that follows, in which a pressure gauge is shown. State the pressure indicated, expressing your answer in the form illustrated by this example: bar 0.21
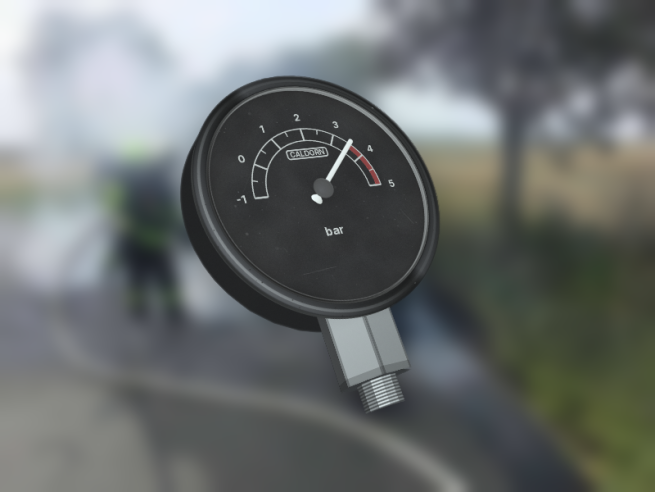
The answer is bar 3.5
